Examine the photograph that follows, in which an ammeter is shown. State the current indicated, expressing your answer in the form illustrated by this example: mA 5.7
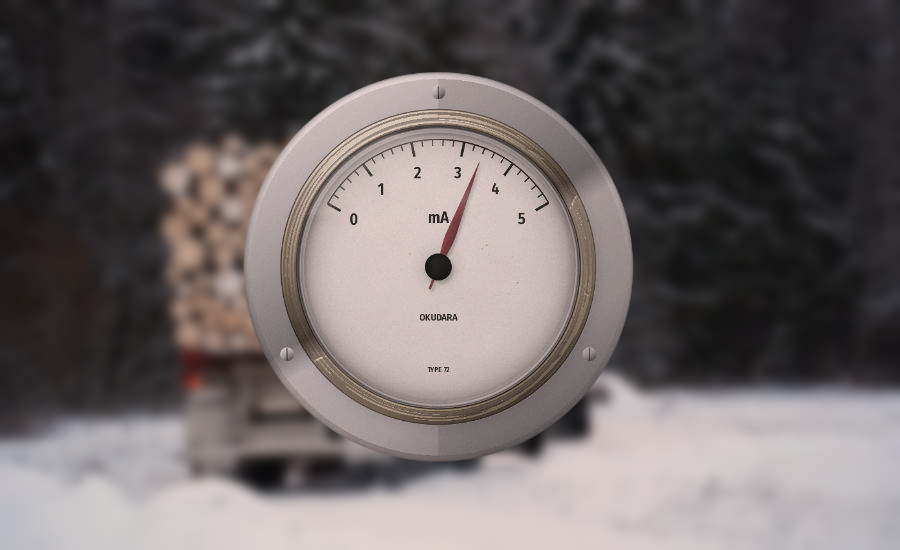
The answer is mA 3.4
